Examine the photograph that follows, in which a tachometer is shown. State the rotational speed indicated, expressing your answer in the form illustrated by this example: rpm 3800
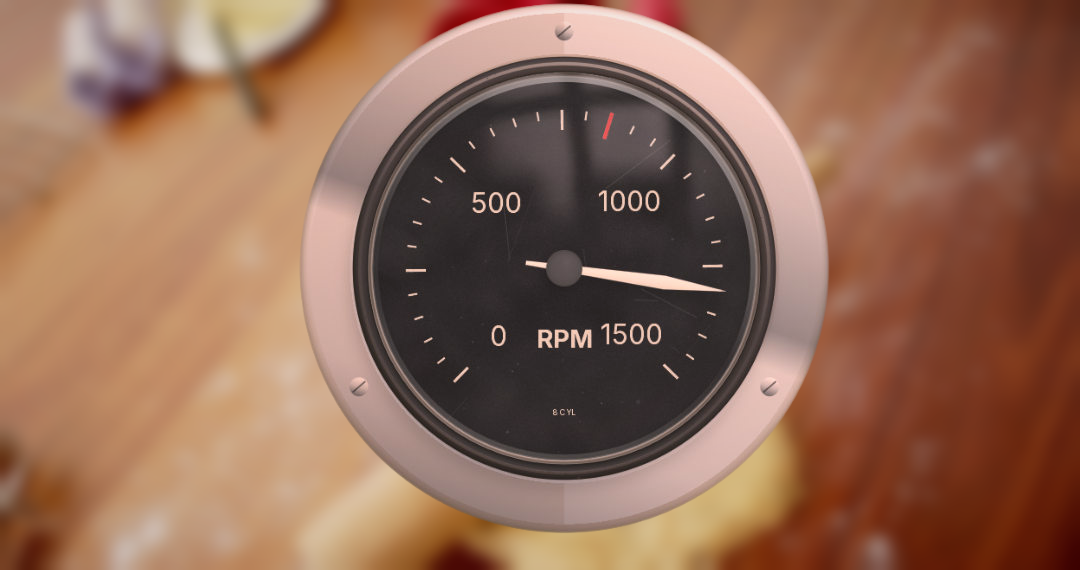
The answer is rpm 1300
